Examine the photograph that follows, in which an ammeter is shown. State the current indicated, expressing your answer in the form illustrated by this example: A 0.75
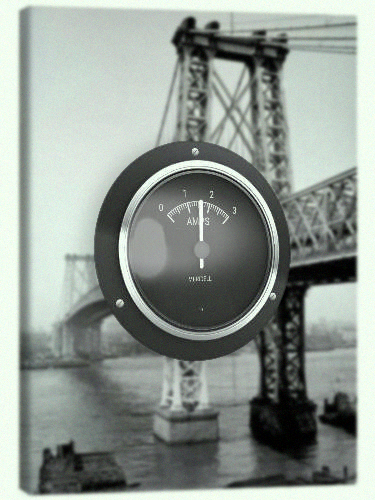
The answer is A 1.5
